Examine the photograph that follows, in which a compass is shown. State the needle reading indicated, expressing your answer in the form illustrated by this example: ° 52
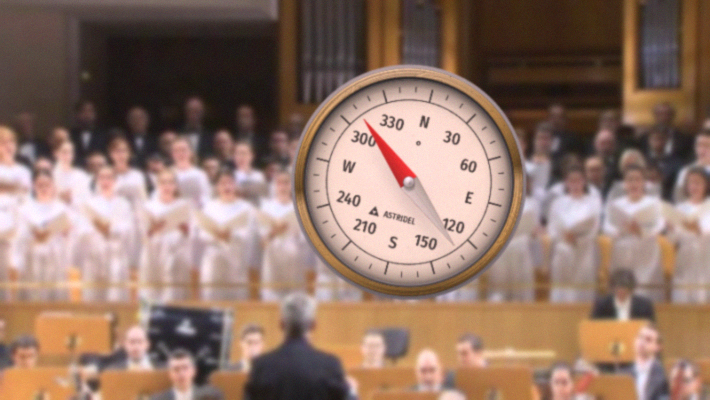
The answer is ° 310
